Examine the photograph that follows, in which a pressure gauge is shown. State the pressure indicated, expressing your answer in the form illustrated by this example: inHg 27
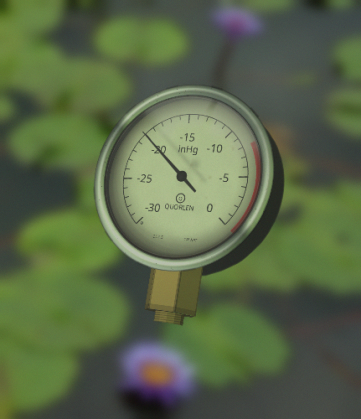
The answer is inHg -20
